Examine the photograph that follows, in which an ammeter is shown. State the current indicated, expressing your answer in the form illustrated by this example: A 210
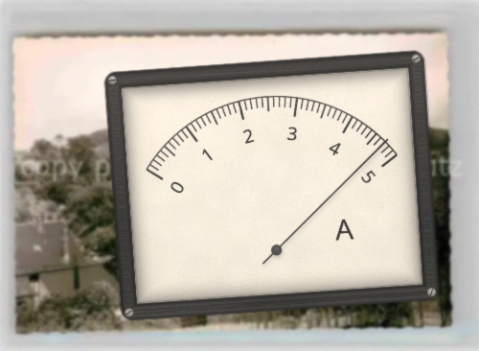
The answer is A 4.7
